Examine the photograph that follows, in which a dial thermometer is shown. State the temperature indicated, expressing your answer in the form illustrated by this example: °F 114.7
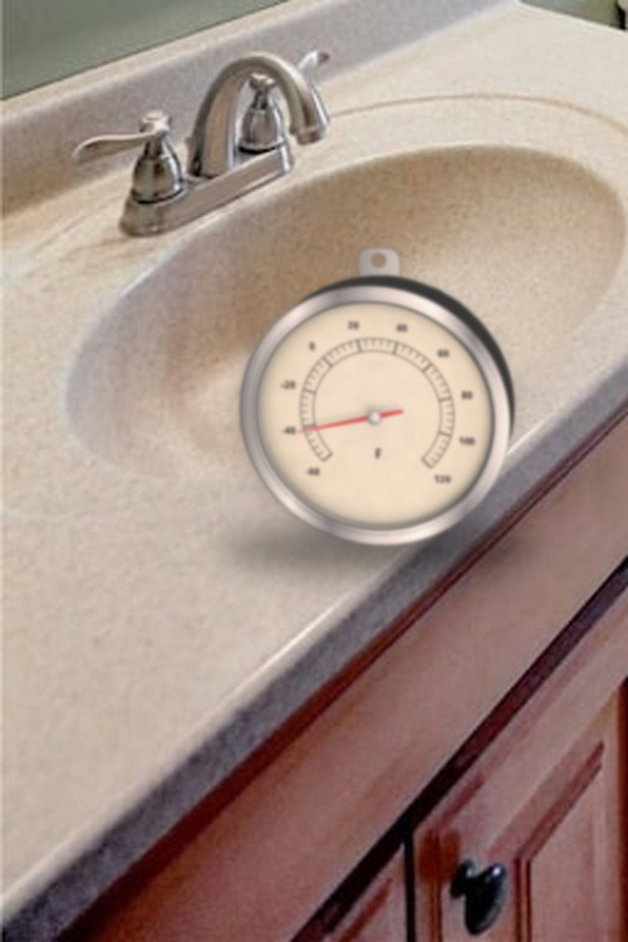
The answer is °F -40
